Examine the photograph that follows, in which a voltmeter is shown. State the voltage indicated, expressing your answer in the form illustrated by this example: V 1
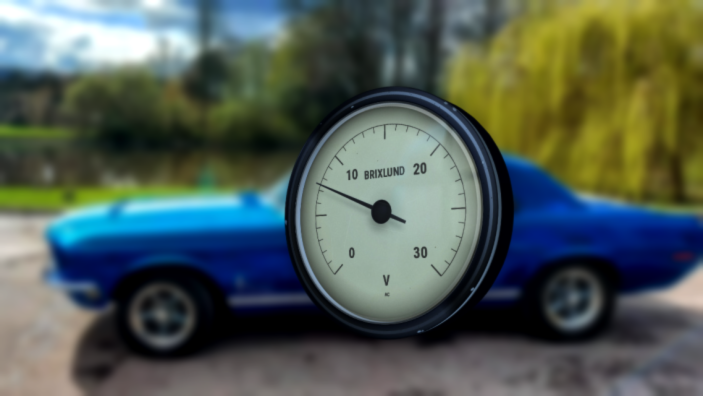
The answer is V 7.5
